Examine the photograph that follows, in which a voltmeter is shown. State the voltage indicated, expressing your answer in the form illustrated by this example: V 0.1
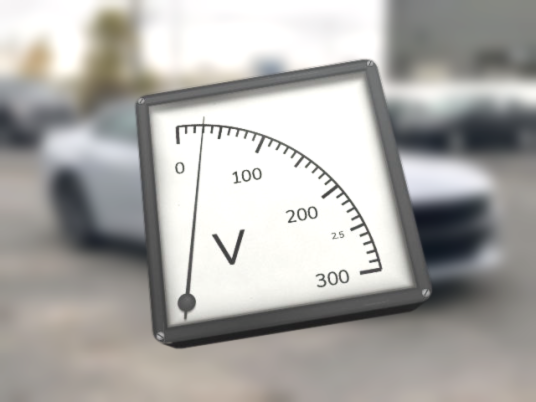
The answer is V 30
